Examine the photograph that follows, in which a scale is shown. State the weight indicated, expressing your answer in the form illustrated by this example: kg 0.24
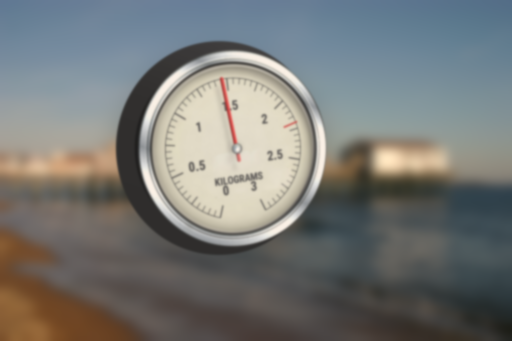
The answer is kg 1.45
